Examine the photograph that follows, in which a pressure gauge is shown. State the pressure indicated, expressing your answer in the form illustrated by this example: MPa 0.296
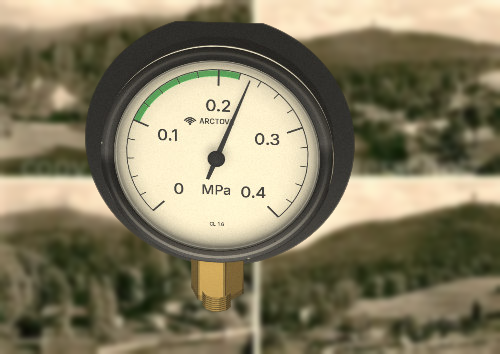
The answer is MPa 0.23
